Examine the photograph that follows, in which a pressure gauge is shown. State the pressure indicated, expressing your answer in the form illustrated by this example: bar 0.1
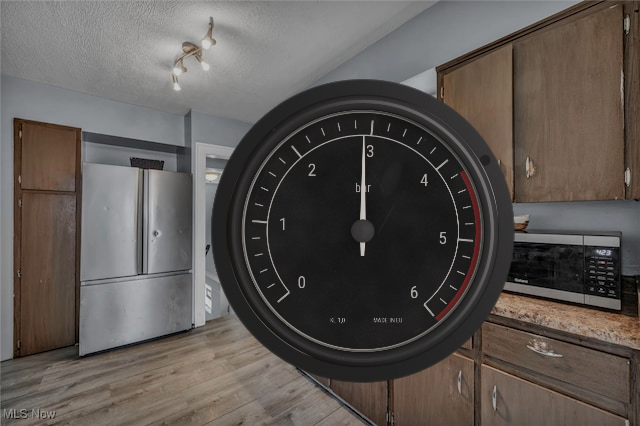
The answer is bar 2.9
